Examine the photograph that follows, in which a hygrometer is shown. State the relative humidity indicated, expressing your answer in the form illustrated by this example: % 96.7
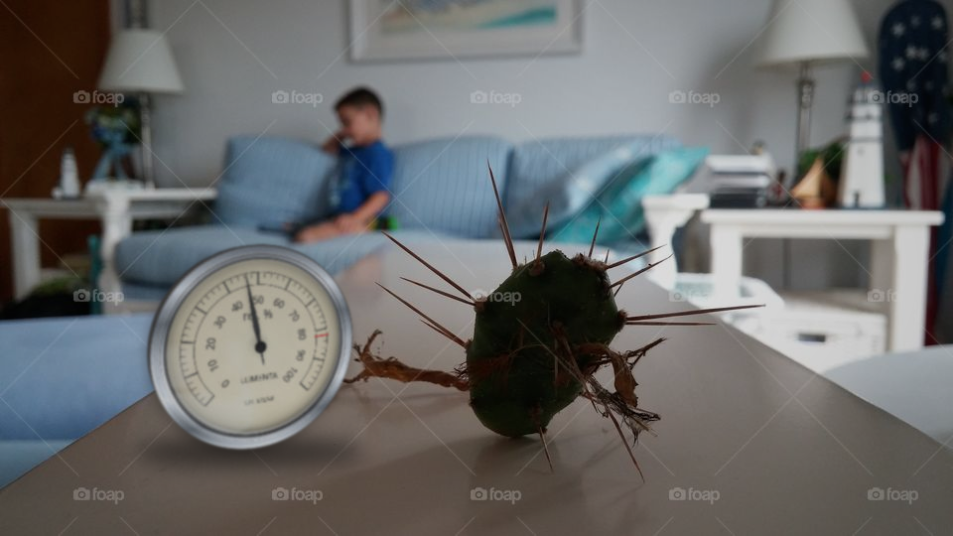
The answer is % 46
